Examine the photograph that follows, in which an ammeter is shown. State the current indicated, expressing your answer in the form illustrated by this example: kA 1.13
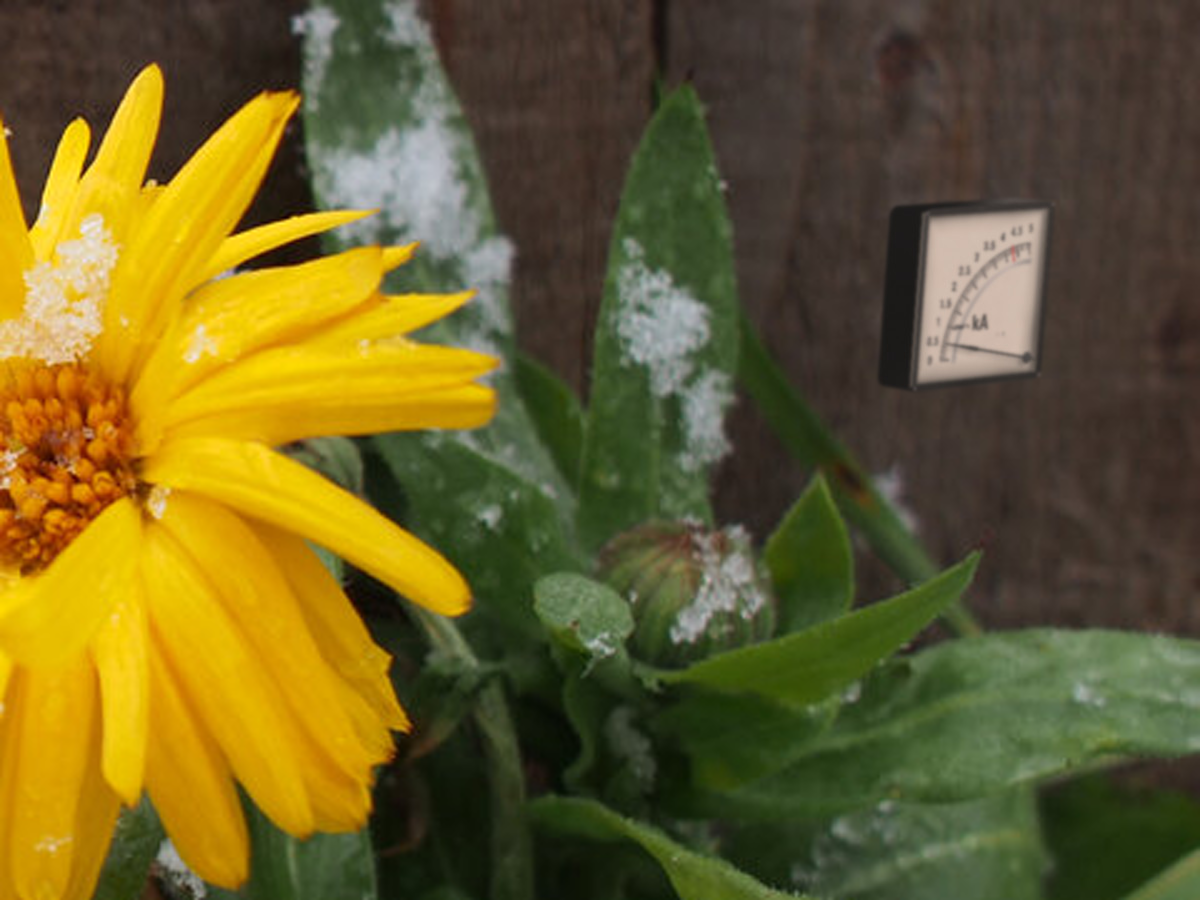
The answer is kA 0.5
